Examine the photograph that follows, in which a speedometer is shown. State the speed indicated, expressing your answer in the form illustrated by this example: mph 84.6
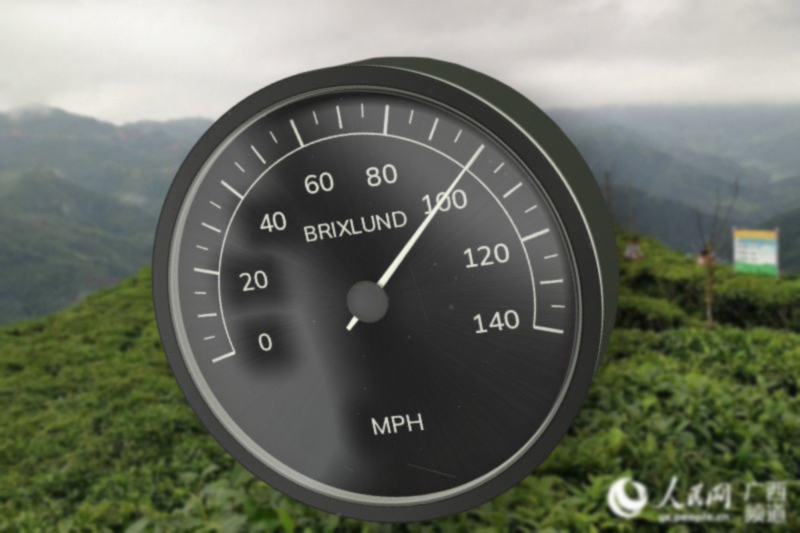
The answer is mph 100
